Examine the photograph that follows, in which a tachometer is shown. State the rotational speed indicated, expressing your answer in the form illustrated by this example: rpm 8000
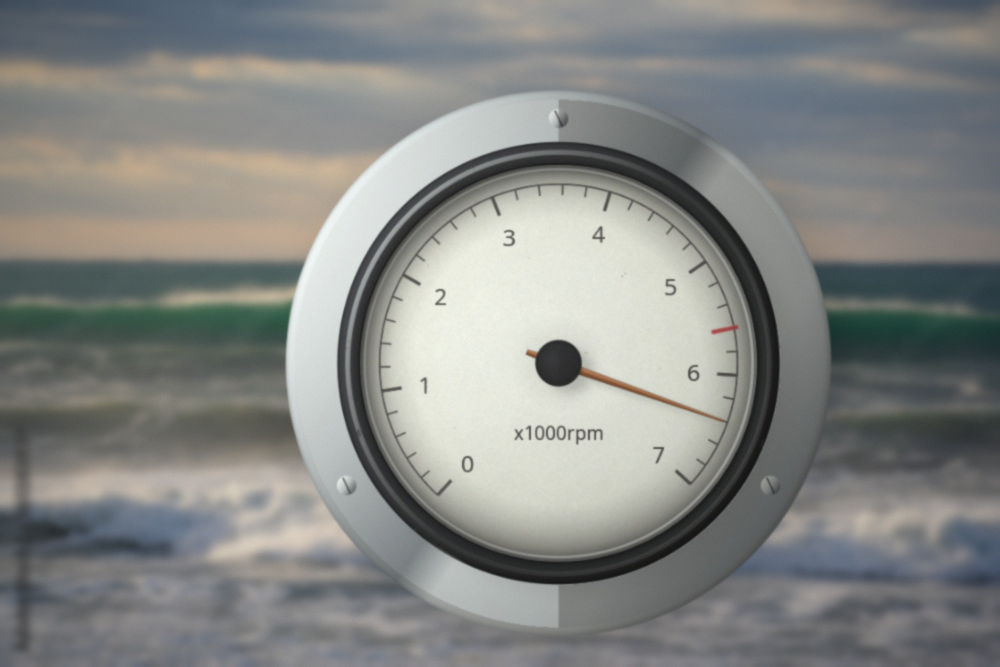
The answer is rpm 6400
